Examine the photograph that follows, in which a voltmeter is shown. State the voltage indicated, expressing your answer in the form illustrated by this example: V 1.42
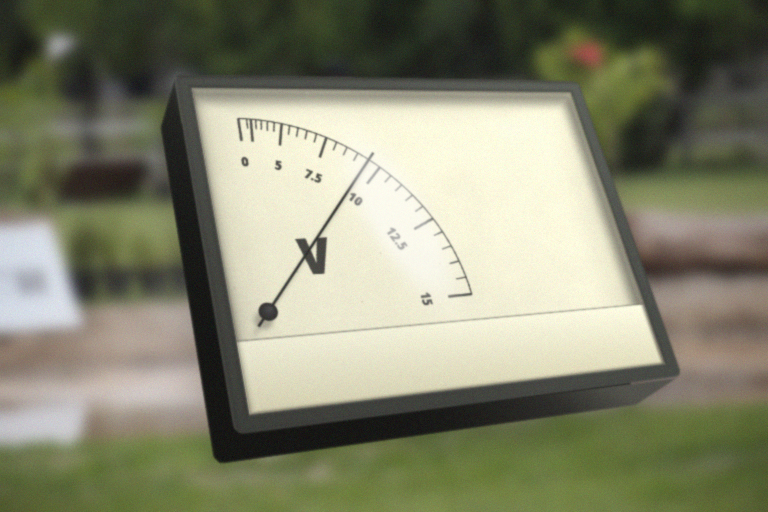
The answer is V 9.5
